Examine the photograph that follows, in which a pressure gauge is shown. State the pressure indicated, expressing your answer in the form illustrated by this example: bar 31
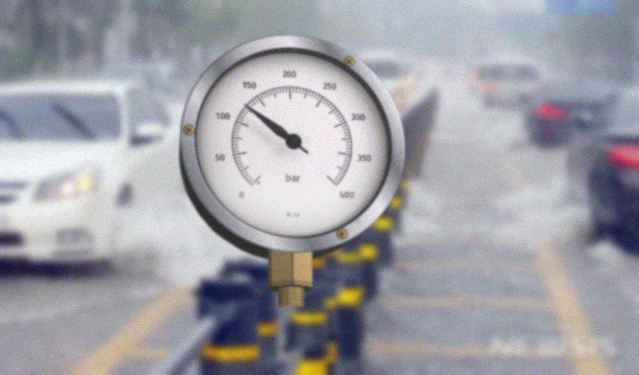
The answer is bar 125
